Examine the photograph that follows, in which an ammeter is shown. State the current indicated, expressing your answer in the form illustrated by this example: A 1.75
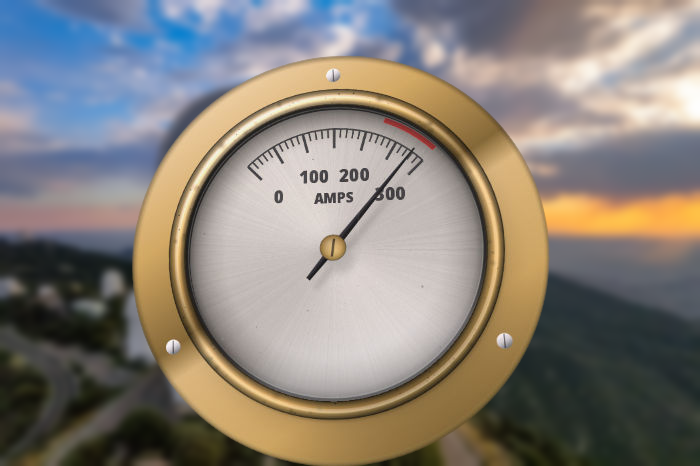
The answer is A 280
